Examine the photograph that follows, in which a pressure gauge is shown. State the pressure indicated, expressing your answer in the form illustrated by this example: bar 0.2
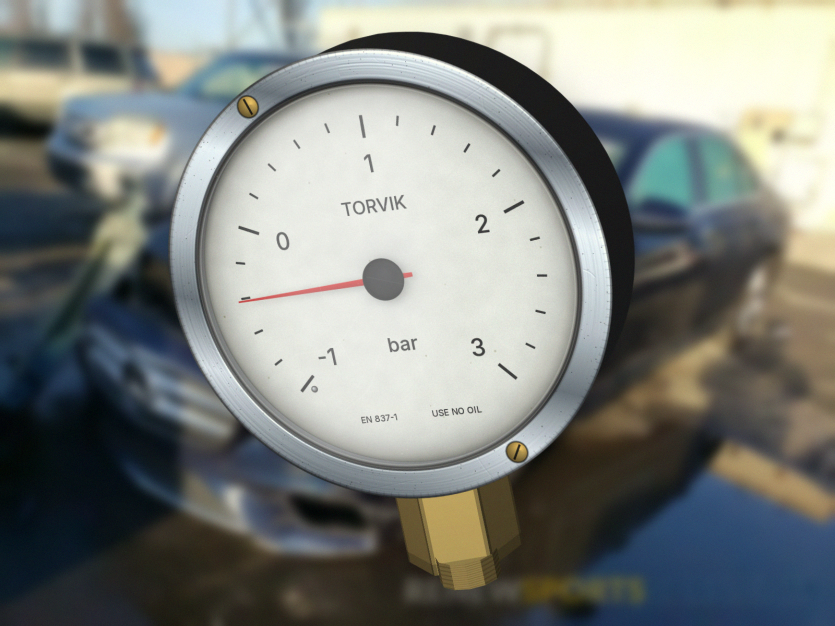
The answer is bar -0.4
